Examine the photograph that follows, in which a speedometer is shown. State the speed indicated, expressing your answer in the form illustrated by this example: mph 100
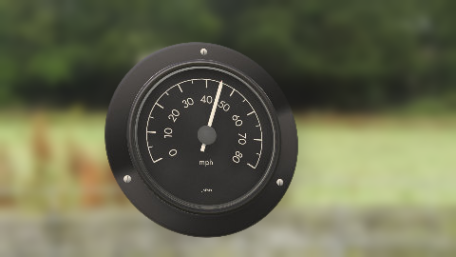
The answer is mph 45
